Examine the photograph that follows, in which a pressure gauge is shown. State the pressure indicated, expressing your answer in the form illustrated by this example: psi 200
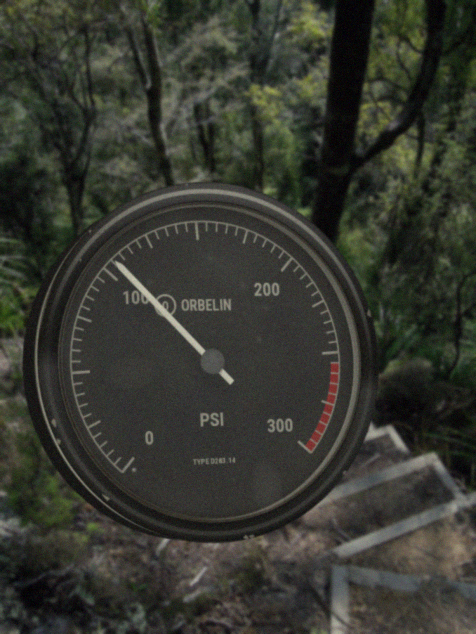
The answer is psi 105
